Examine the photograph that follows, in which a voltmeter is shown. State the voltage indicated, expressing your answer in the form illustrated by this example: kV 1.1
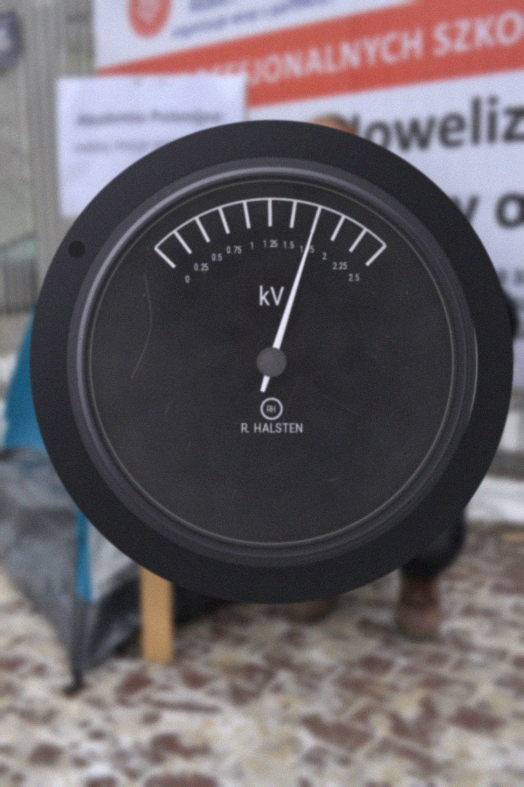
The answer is kV 1.75
